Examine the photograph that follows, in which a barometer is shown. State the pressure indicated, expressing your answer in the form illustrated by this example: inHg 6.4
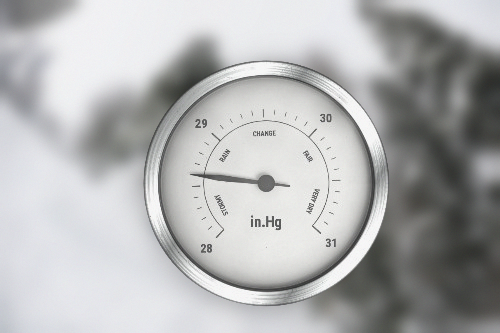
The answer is inHg 28.6
